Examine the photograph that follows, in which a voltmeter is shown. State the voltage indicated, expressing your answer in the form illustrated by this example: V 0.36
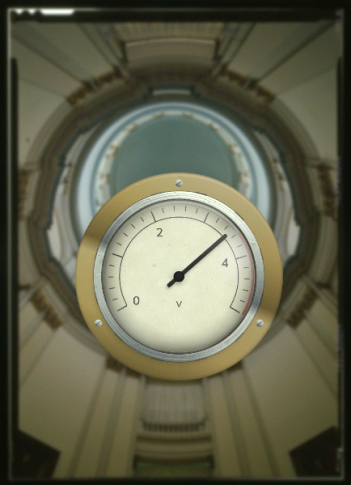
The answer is V 3.5
